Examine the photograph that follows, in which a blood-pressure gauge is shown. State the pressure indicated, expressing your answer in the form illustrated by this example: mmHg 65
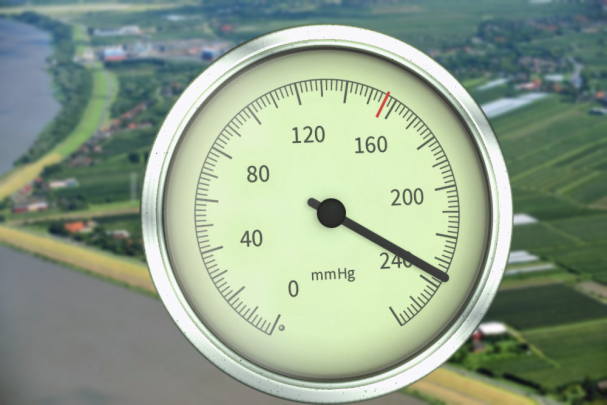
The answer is mmHg 236
